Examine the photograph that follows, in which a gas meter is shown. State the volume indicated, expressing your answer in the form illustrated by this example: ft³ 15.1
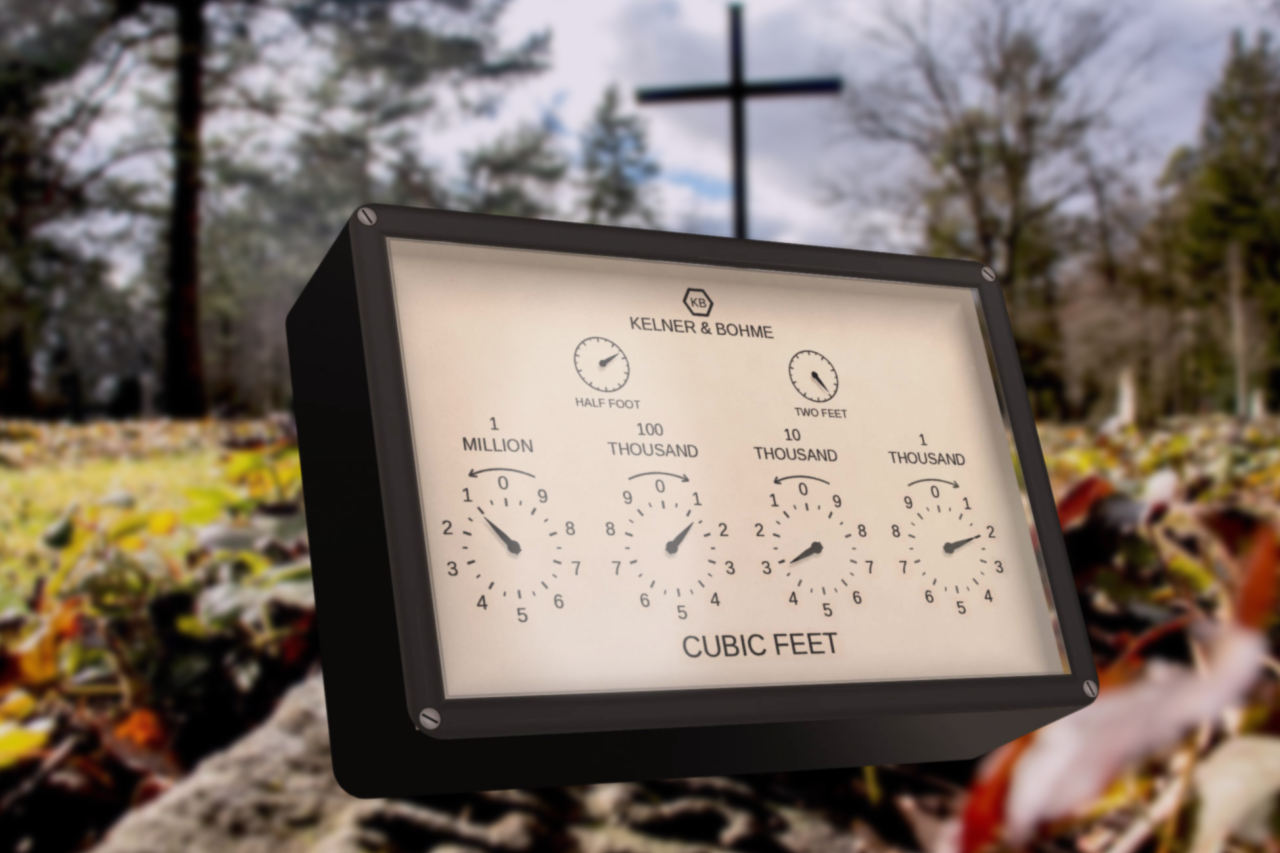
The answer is ft³ 113200
